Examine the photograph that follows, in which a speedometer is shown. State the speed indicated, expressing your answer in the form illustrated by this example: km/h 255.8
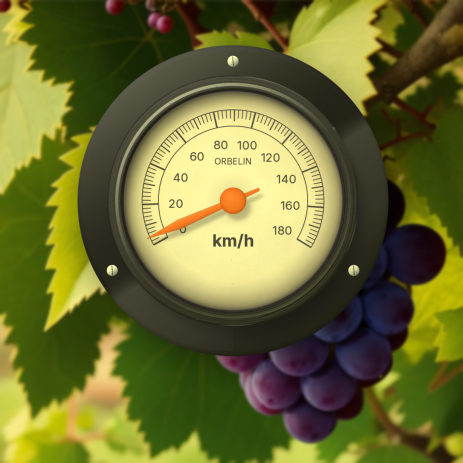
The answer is km/h 4
